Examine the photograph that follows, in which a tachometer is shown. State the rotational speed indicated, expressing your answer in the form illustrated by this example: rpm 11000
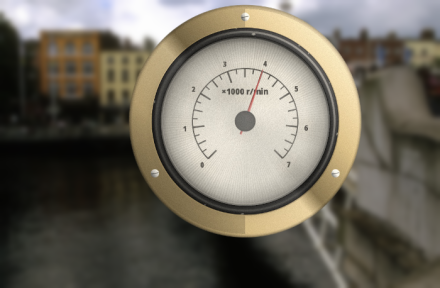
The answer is rpm 4000
